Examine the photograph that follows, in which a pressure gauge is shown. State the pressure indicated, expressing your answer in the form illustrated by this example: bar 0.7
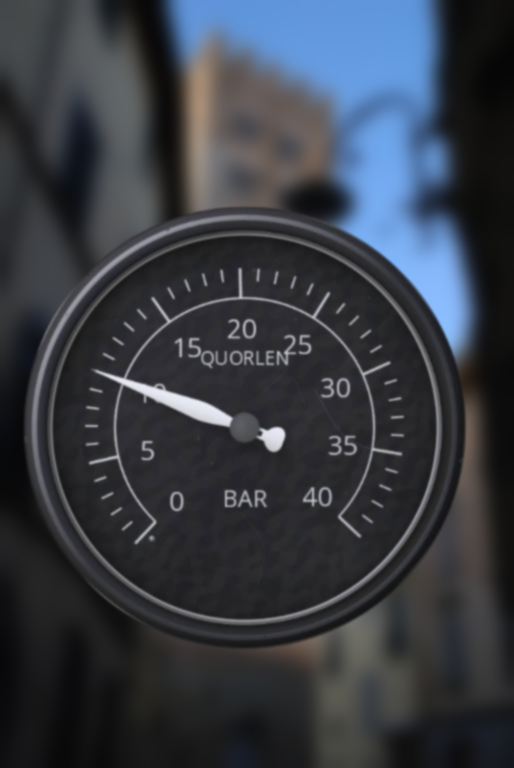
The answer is bar 10
